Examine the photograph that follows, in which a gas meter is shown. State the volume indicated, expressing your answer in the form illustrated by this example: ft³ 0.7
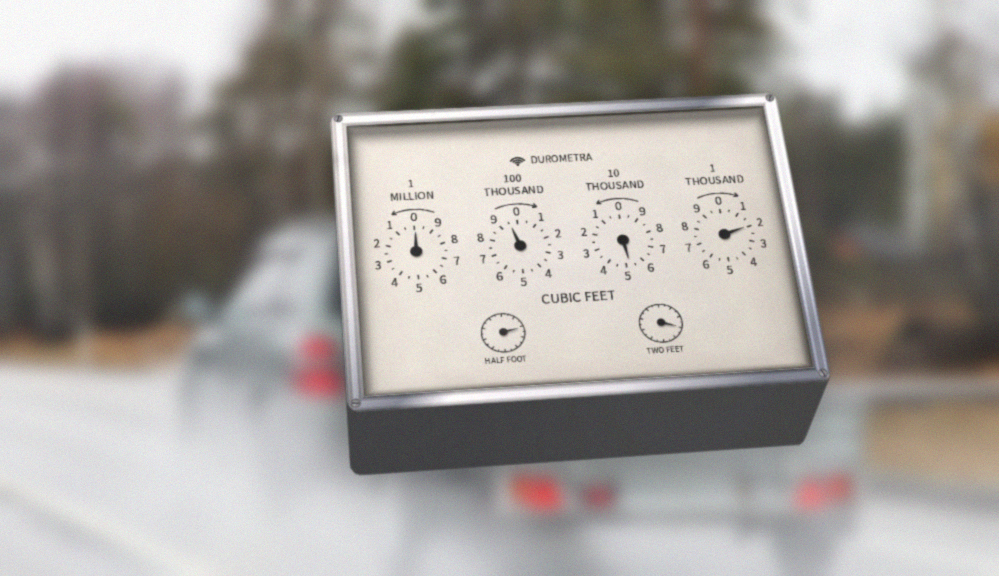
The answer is ft³ 995200
